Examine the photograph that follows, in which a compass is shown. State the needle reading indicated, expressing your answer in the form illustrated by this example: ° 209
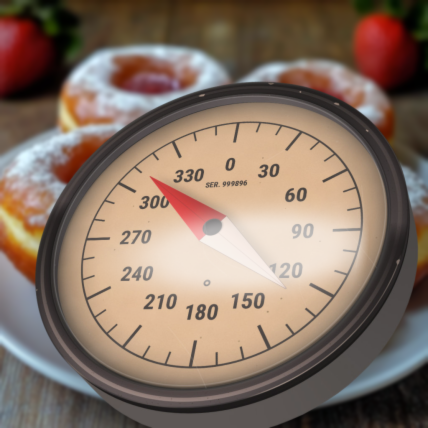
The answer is ° 310
